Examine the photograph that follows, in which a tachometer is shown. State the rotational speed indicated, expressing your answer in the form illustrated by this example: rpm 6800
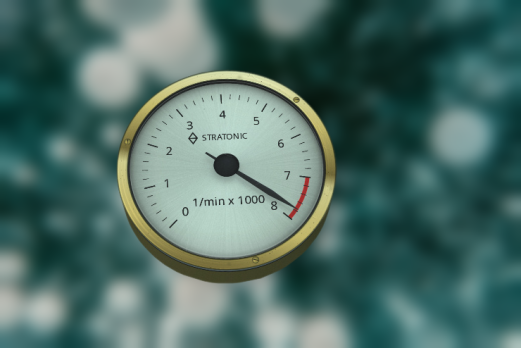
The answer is rpm 7800
